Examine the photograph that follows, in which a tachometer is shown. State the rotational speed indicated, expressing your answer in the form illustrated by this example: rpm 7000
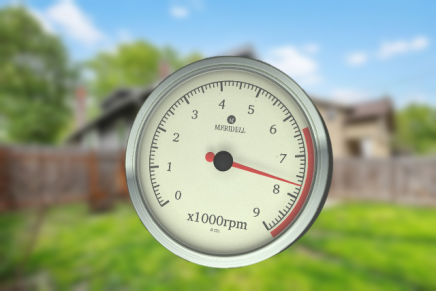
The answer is rpm 7700
